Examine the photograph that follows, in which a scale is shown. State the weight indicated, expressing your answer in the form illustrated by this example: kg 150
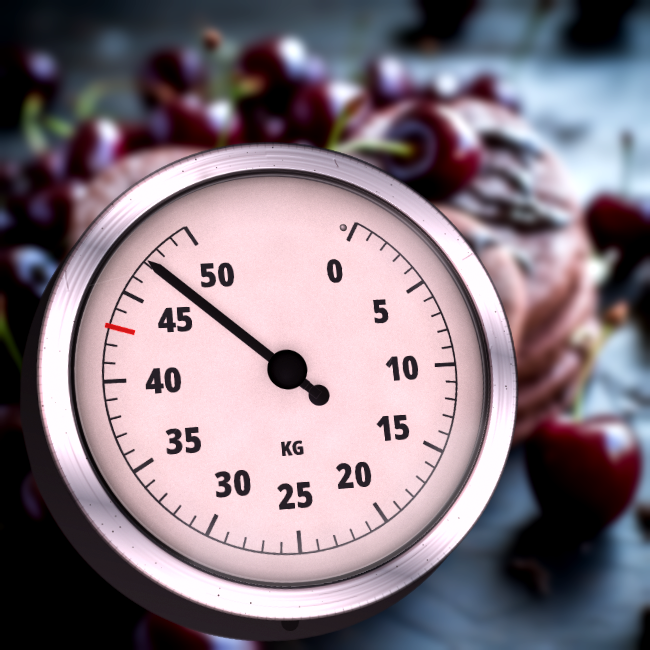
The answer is kg 47
